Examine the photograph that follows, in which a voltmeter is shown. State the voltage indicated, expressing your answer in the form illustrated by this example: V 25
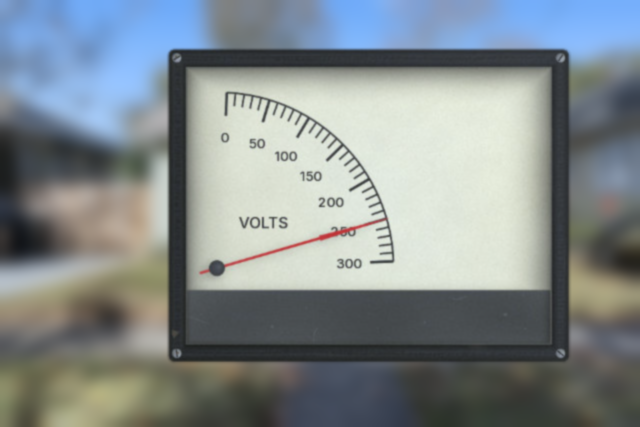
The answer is V 250
